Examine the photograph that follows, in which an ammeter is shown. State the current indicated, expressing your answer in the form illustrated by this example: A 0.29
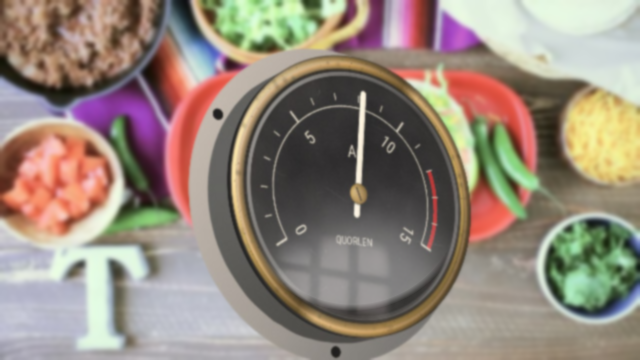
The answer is A 8
